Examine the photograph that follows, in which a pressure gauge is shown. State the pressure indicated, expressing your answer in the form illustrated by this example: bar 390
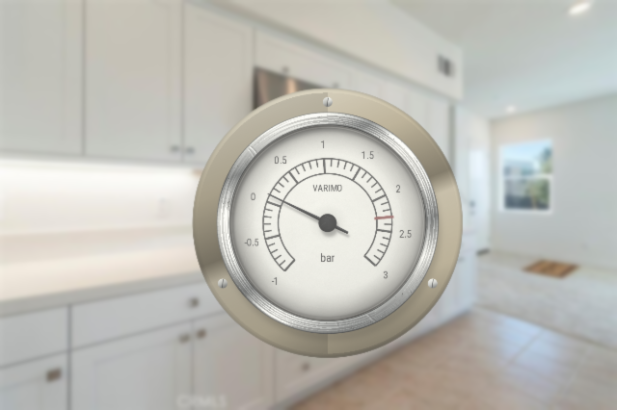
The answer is bar 0.1
